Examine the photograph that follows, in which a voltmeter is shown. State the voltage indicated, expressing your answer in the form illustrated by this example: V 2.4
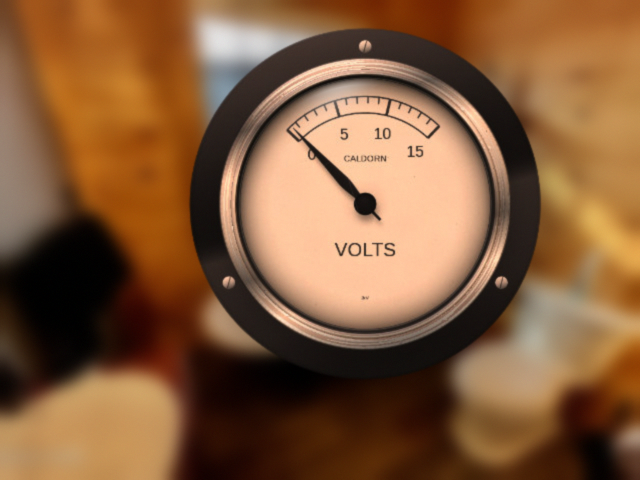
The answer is V 0.5
